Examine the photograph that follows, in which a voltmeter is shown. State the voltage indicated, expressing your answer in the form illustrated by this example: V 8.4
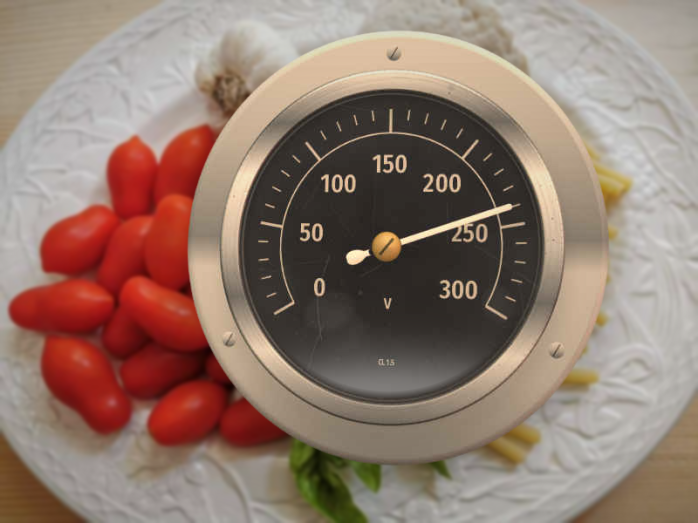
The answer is V 240
